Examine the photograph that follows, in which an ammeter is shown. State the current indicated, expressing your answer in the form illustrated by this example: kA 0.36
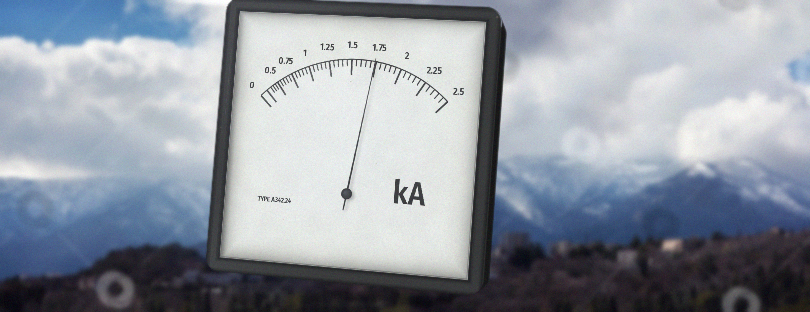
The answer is kA 1.75
